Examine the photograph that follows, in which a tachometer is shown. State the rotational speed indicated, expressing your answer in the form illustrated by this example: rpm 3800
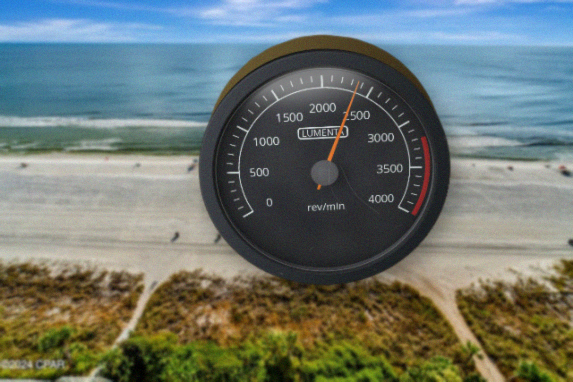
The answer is rpm 2350
